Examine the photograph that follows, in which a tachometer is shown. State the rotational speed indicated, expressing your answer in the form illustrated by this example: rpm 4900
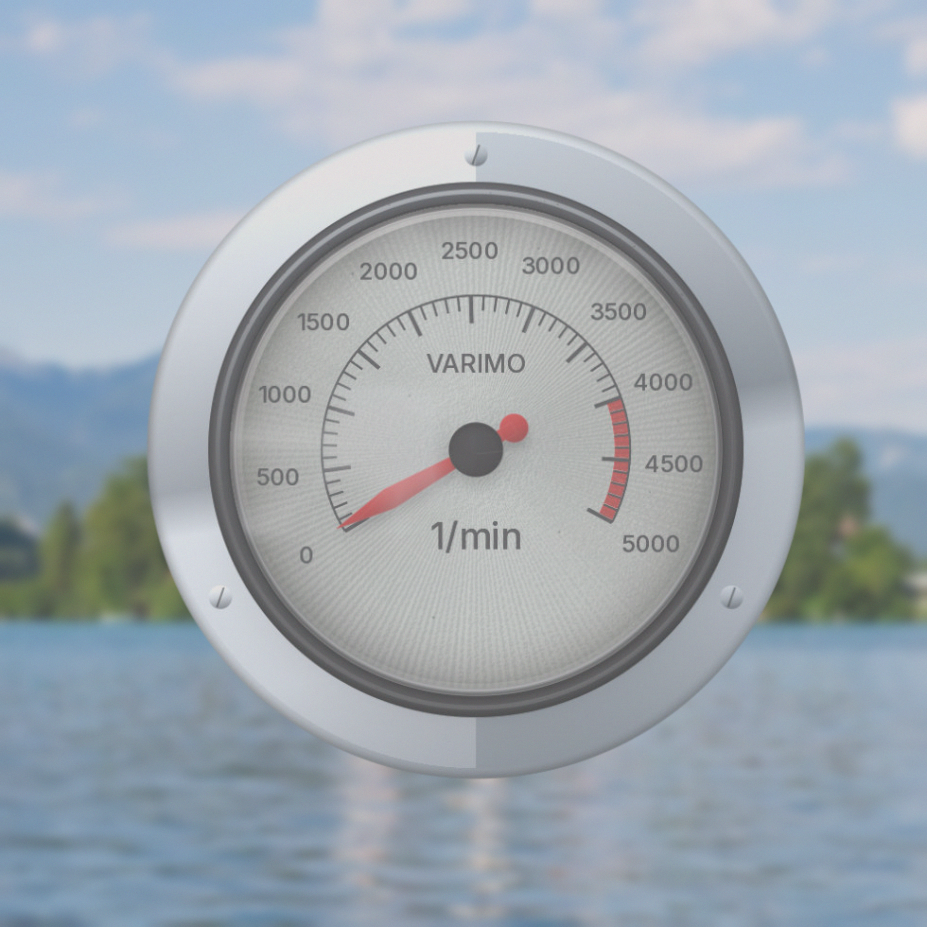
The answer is rpm 50
